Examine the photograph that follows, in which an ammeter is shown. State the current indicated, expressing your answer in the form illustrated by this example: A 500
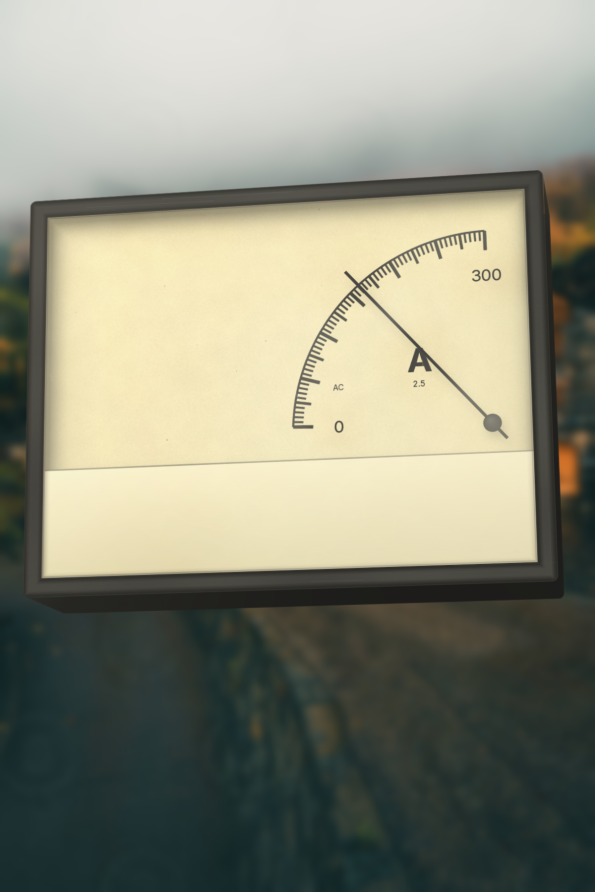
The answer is A 160
